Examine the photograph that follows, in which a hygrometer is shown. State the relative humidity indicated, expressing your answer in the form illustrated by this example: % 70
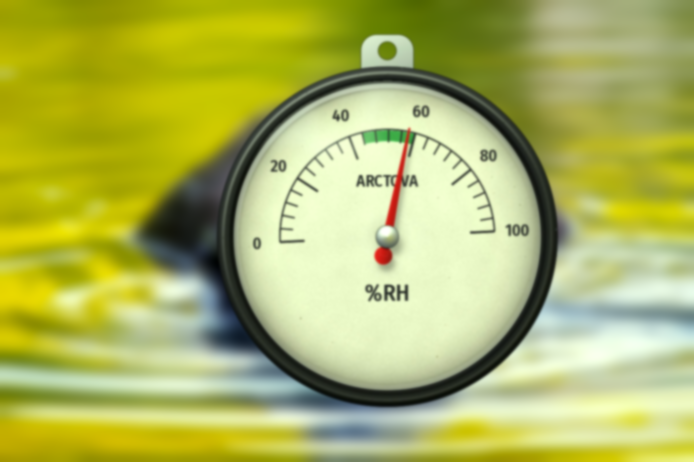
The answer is % 58
